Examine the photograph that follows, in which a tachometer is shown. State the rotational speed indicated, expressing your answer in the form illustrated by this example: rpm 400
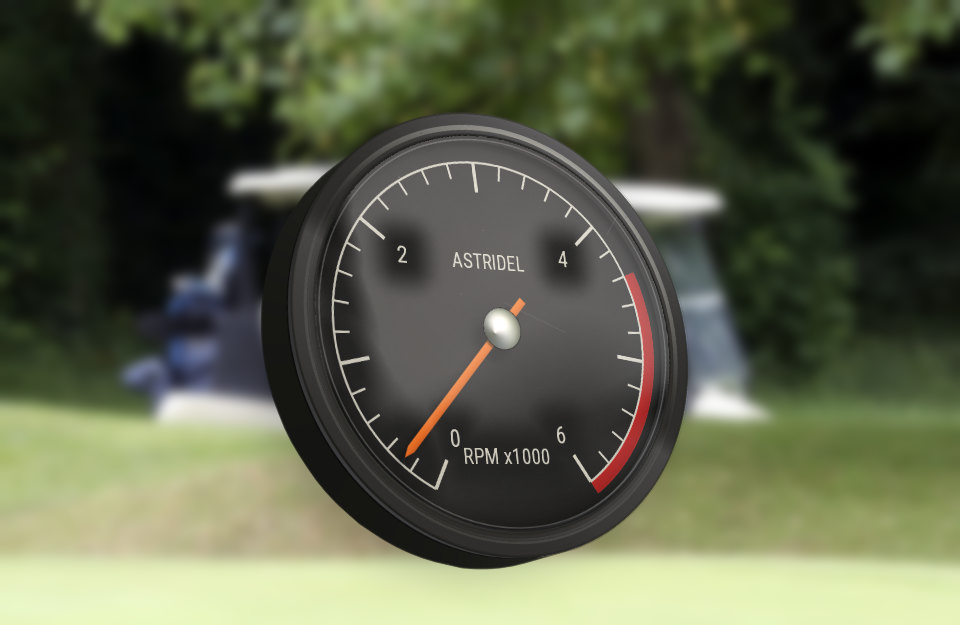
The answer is rpm 300
